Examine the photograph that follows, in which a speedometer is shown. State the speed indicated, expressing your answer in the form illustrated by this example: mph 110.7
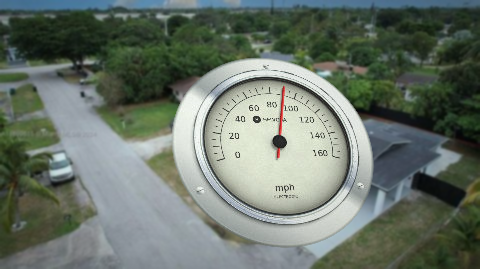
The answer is mph 90
